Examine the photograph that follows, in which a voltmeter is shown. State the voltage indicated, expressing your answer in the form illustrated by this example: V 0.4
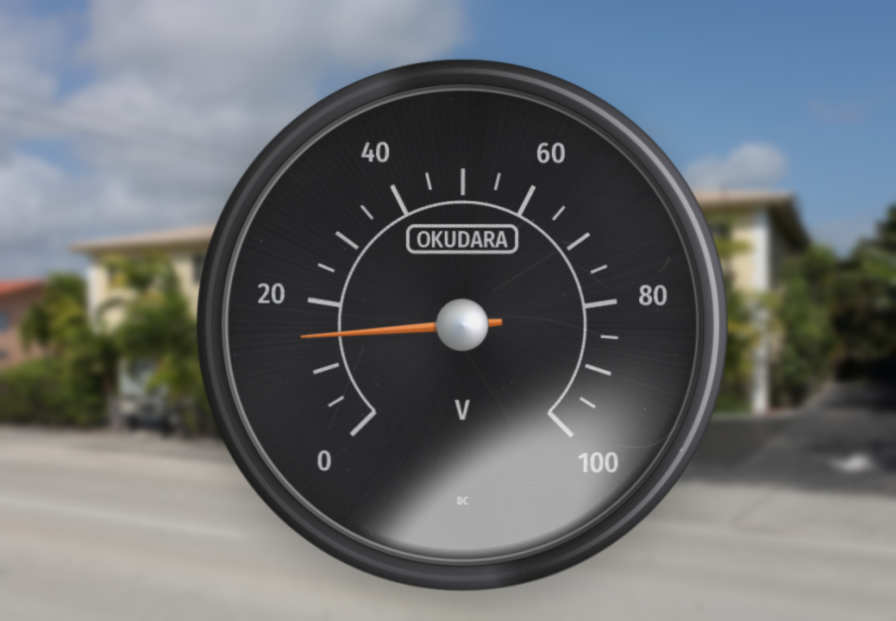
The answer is V 15
